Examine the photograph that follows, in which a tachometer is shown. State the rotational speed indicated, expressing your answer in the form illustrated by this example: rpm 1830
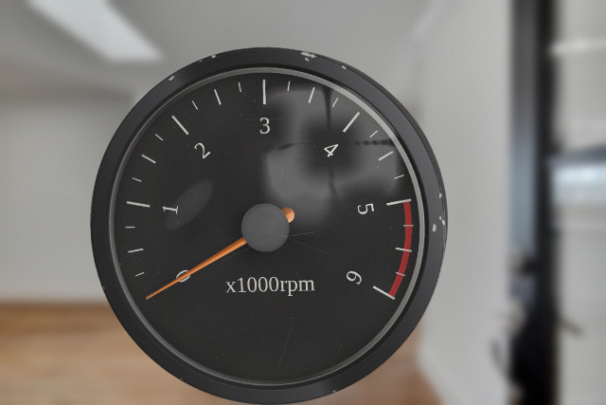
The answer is rpm 0
